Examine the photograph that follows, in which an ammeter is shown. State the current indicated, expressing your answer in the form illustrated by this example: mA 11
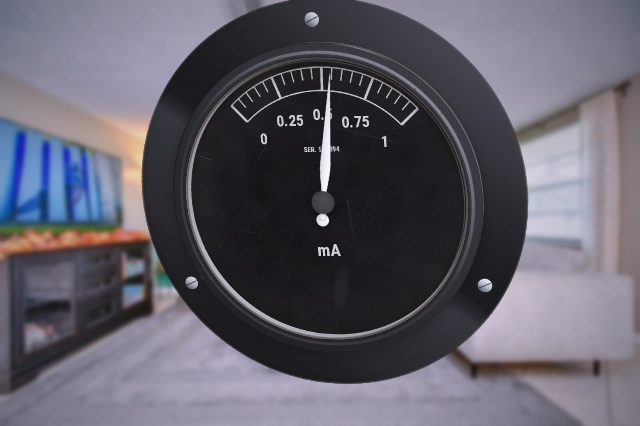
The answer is mA 0.55
